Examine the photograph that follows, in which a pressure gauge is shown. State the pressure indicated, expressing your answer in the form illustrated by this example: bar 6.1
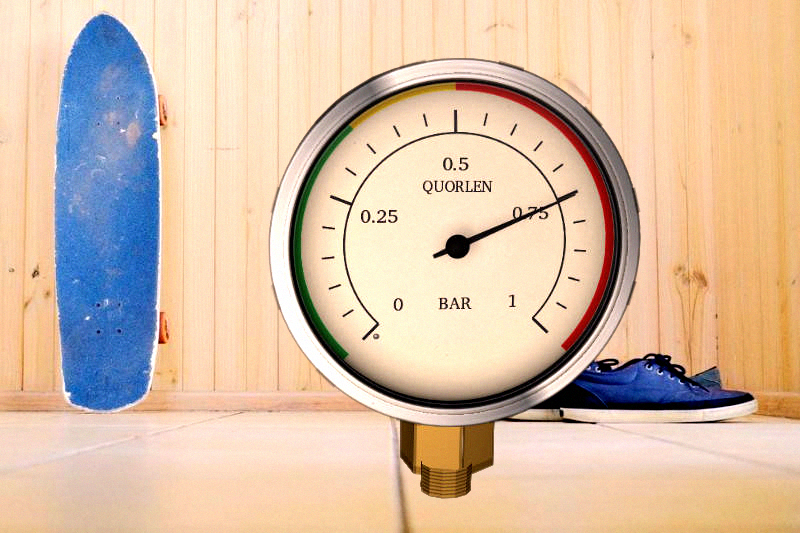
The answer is bar 0.75
